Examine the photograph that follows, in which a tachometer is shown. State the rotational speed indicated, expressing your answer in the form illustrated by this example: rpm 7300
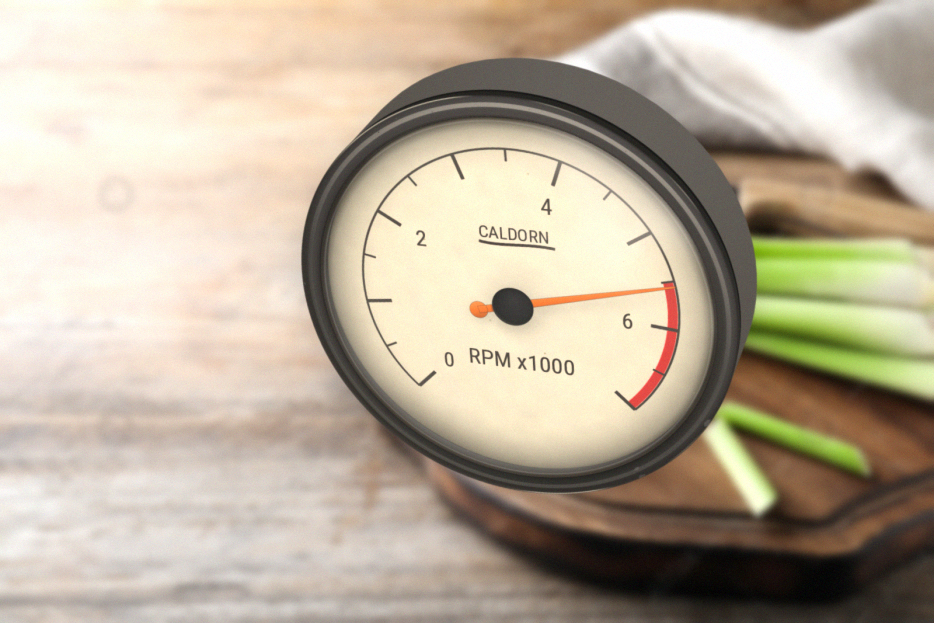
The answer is rpm 5500
